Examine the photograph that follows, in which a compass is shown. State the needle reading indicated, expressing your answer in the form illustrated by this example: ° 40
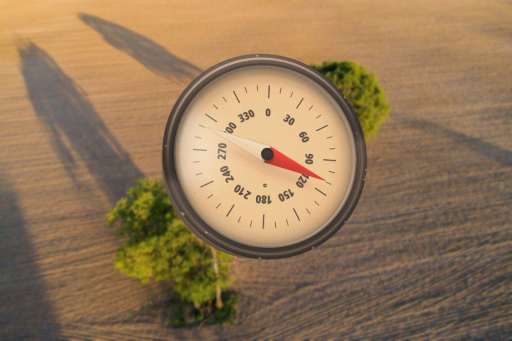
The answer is ° 110
